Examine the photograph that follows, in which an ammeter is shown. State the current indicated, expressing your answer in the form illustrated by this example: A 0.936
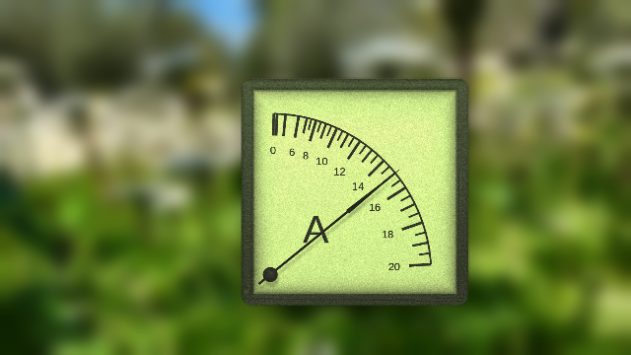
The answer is A 15
